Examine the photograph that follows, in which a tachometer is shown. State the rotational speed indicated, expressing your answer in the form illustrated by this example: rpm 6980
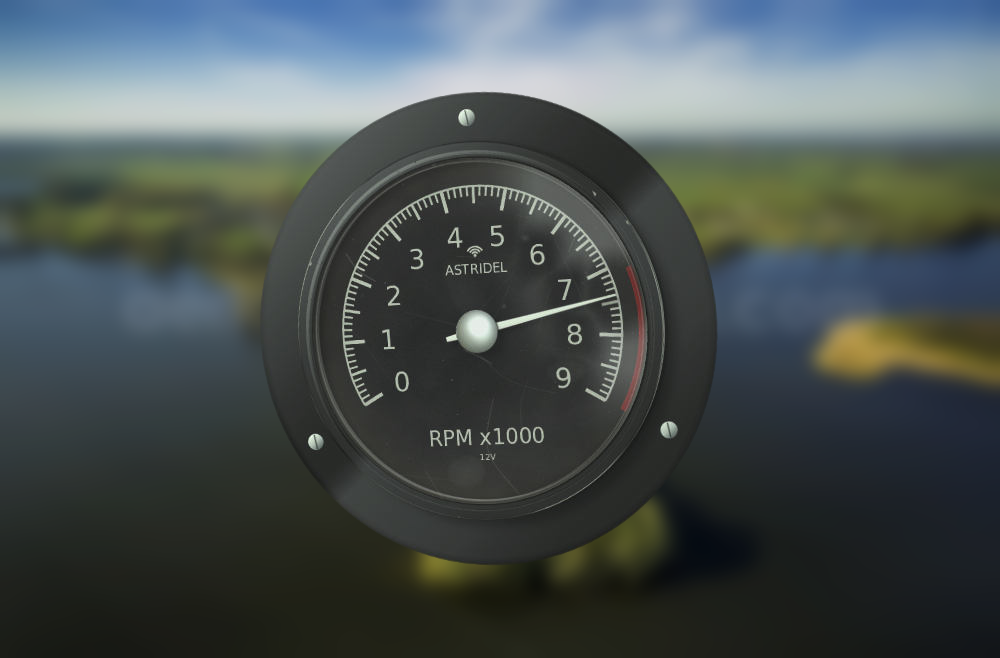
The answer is rpm 7400
